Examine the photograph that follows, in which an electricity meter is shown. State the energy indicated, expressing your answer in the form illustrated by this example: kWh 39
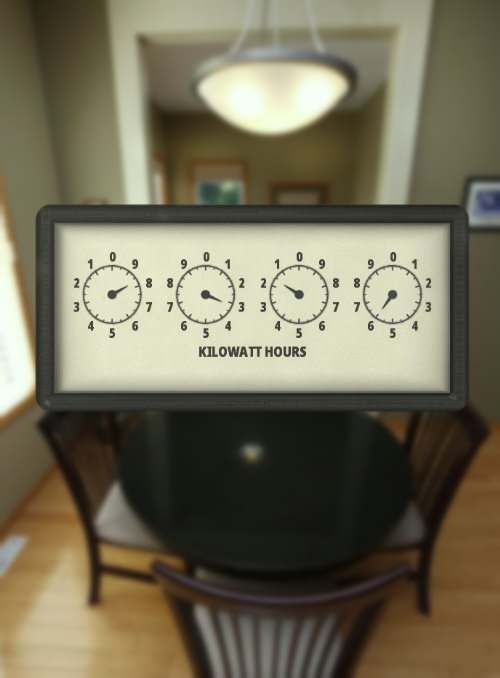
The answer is kWh 8316
